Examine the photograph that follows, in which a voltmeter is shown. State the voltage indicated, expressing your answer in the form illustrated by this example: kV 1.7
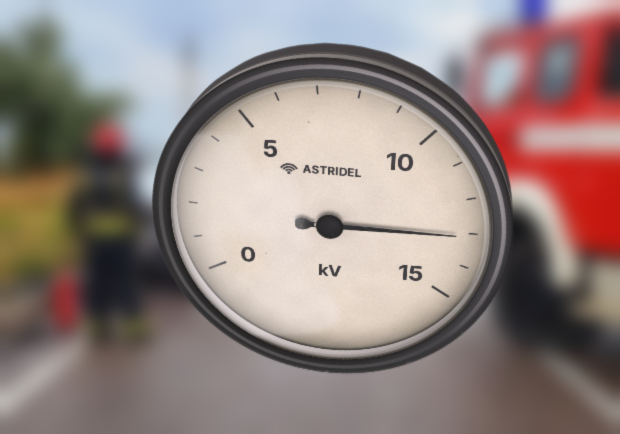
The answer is kV 13
